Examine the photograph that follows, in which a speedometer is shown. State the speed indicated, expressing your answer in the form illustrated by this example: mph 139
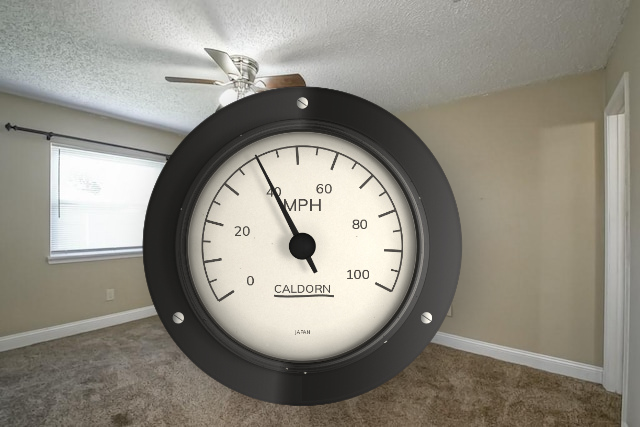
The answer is mph 40
